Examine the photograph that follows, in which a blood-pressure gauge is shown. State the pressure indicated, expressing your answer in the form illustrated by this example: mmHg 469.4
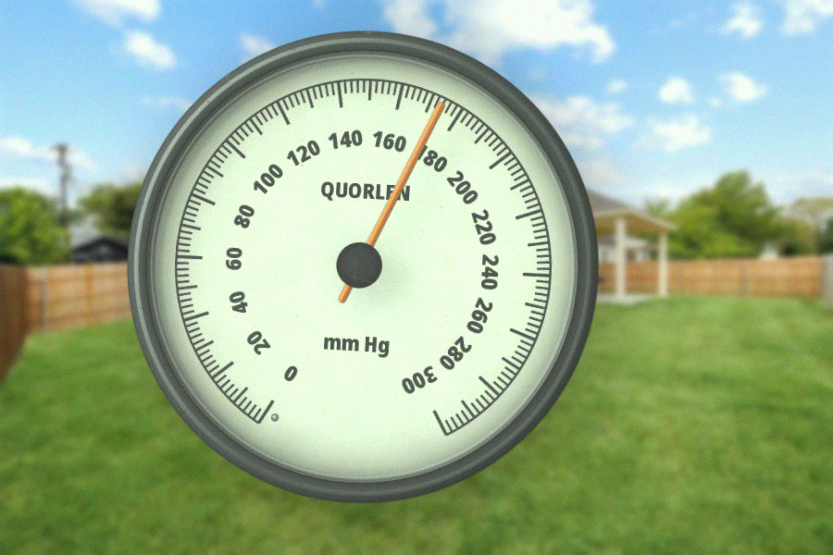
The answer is mmHg 174
